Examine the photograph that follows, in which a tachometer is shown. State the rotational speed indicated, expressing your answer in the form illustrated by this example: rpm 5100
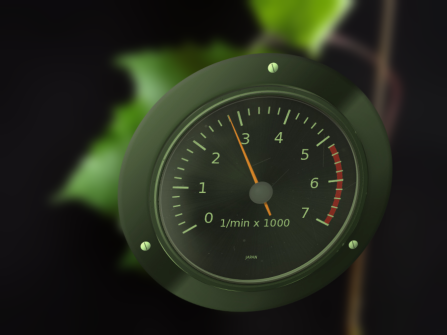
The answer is rpm 2800
